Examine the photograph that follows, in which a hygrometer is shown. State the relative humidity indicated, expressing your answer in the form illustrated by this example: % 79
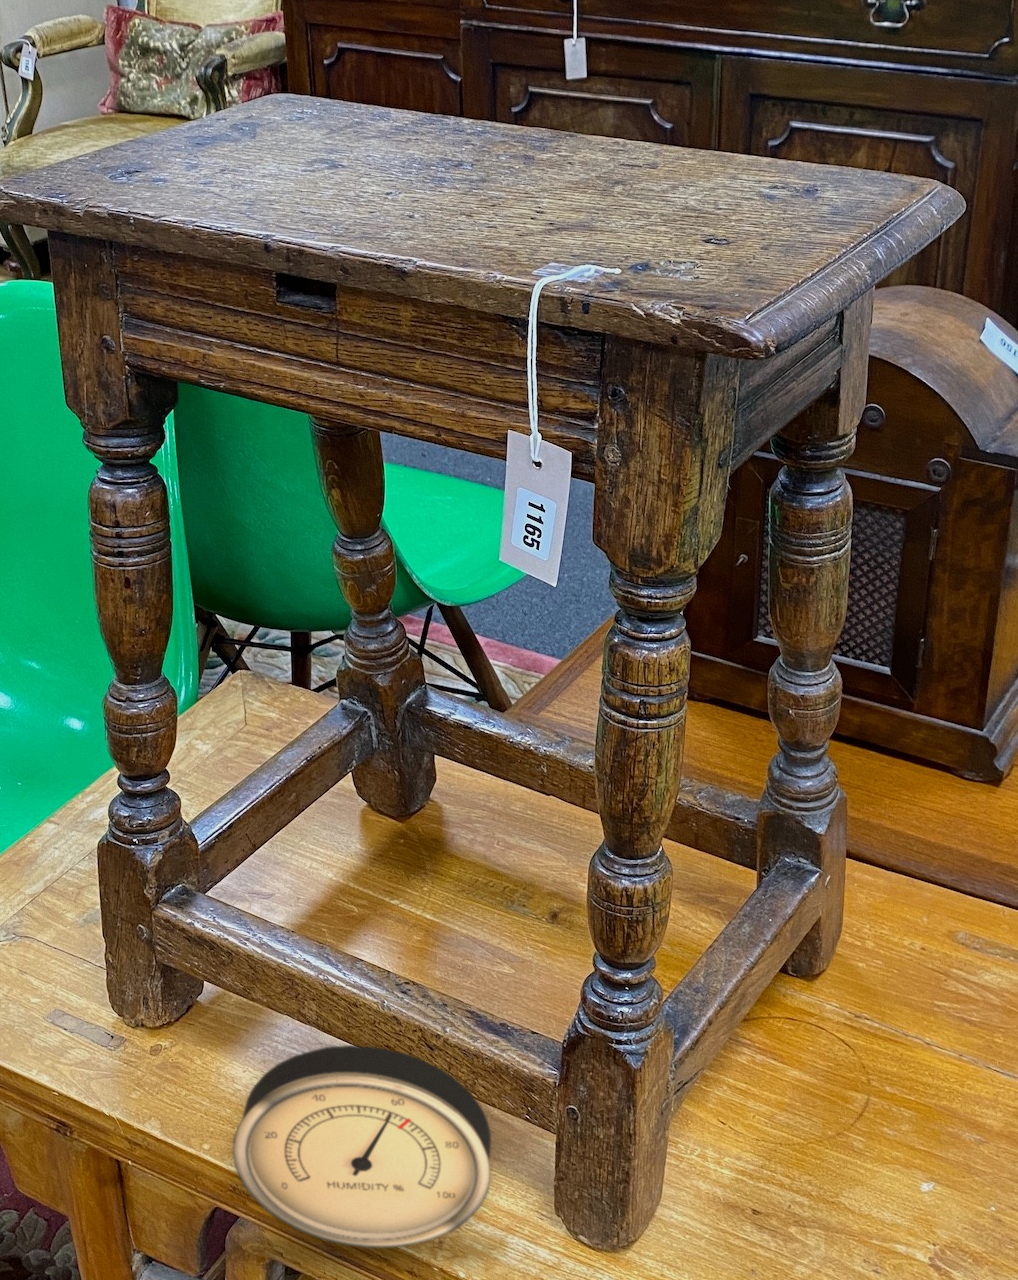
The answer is % 60
